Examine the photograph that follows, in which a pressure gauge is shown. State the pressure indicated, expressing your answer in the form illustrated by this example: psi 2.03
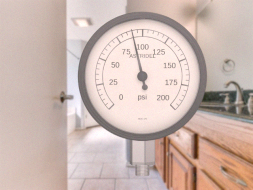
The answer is psi 90
